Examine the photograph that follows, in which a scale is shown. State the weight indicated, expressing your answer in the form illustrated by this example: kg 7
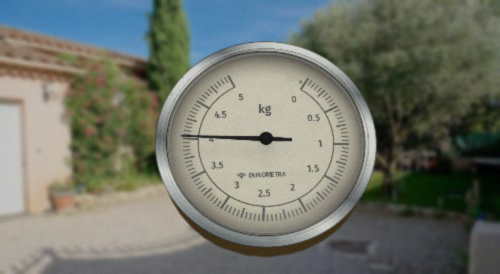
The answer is kg 4
